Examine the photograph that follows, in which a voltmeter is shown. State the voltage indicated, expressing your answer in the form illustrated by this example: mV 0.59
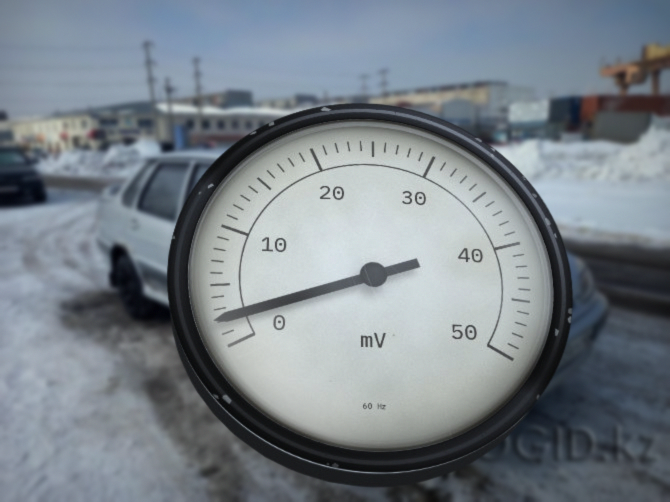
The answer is mV 2
